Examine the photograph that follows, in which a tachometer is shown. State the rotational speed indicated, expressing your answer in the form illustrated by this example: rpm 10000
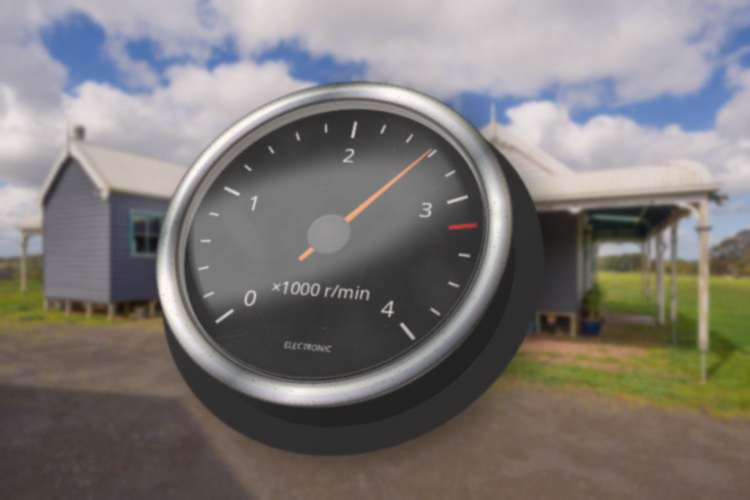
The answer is rpm 2600
